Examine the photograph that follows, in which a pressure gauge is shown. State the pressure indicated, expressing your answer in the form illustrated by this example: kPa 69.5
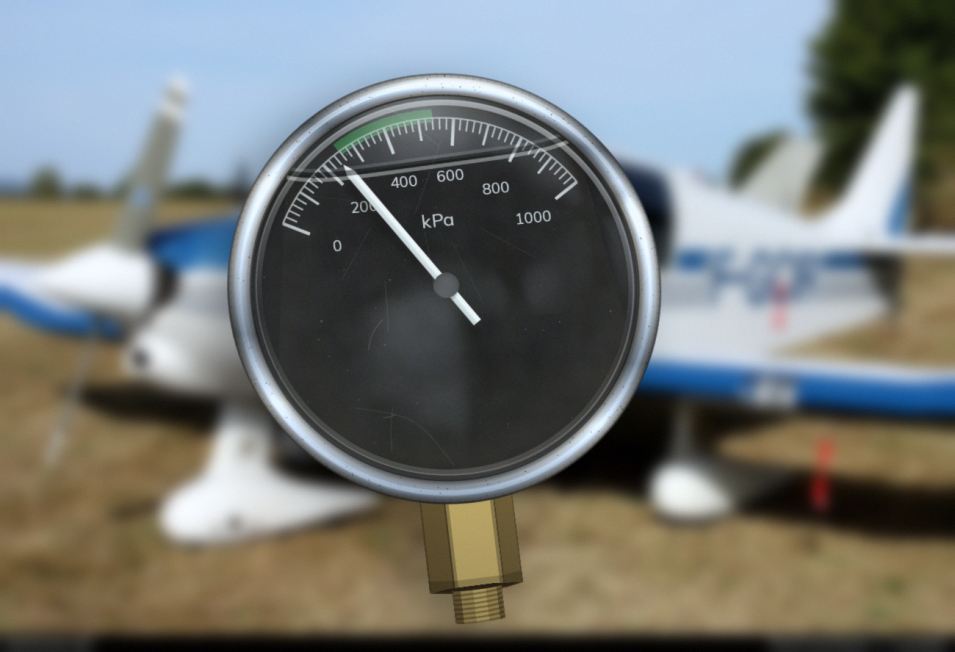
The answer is kPa 240
